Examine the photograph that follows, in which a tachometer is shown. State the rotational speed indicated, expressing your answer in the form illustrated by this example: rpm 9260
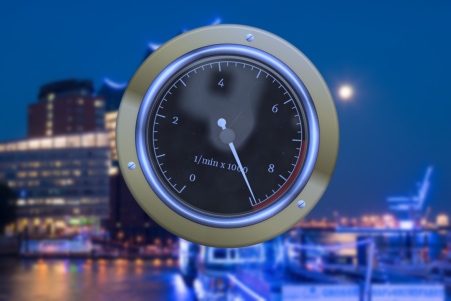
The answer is rpm 8900
